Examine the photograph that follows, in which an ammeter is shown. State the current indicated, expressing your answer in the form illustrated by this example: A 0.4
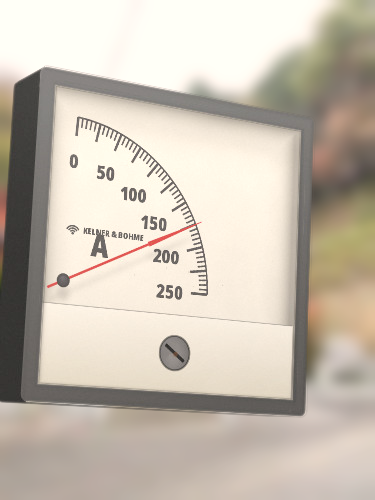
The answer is A 175
